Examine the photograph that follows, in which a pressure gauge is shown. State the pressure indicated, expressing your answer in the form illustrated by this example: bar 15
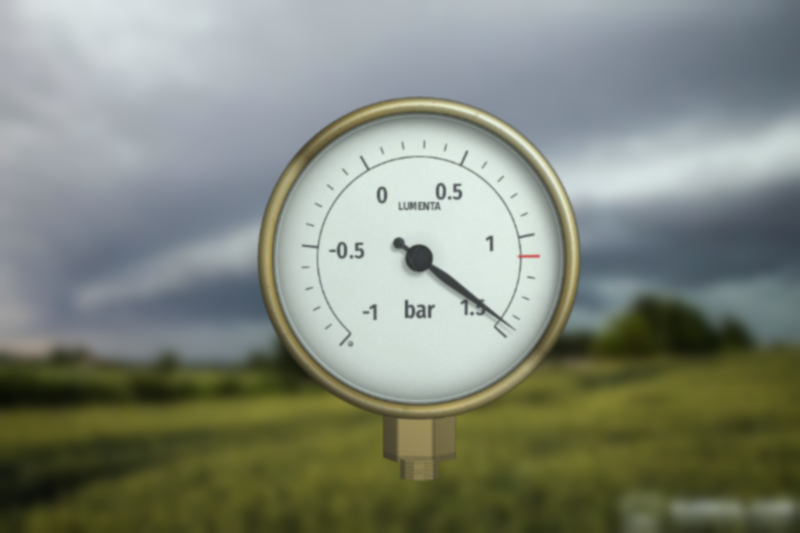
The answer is bar 1.45
